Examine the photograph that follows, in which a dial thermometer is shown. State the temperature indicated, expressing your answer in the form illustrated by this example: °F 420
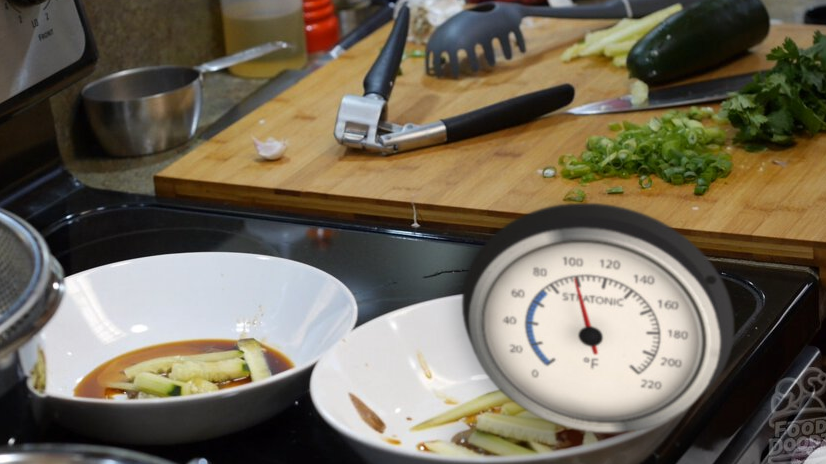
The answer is °F 100
